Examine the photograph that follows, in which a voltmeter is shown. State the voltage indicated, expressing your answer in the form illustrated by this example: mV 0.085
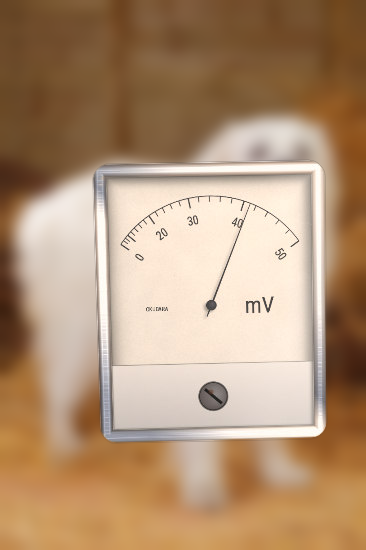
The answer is mV 41
